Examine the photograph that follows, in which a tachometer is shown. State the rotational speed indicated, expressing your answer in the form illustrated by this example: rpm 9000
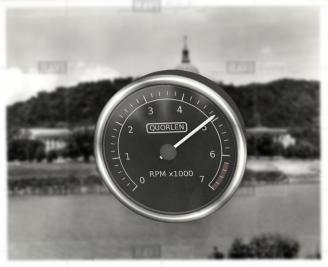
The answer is rpm 4900
